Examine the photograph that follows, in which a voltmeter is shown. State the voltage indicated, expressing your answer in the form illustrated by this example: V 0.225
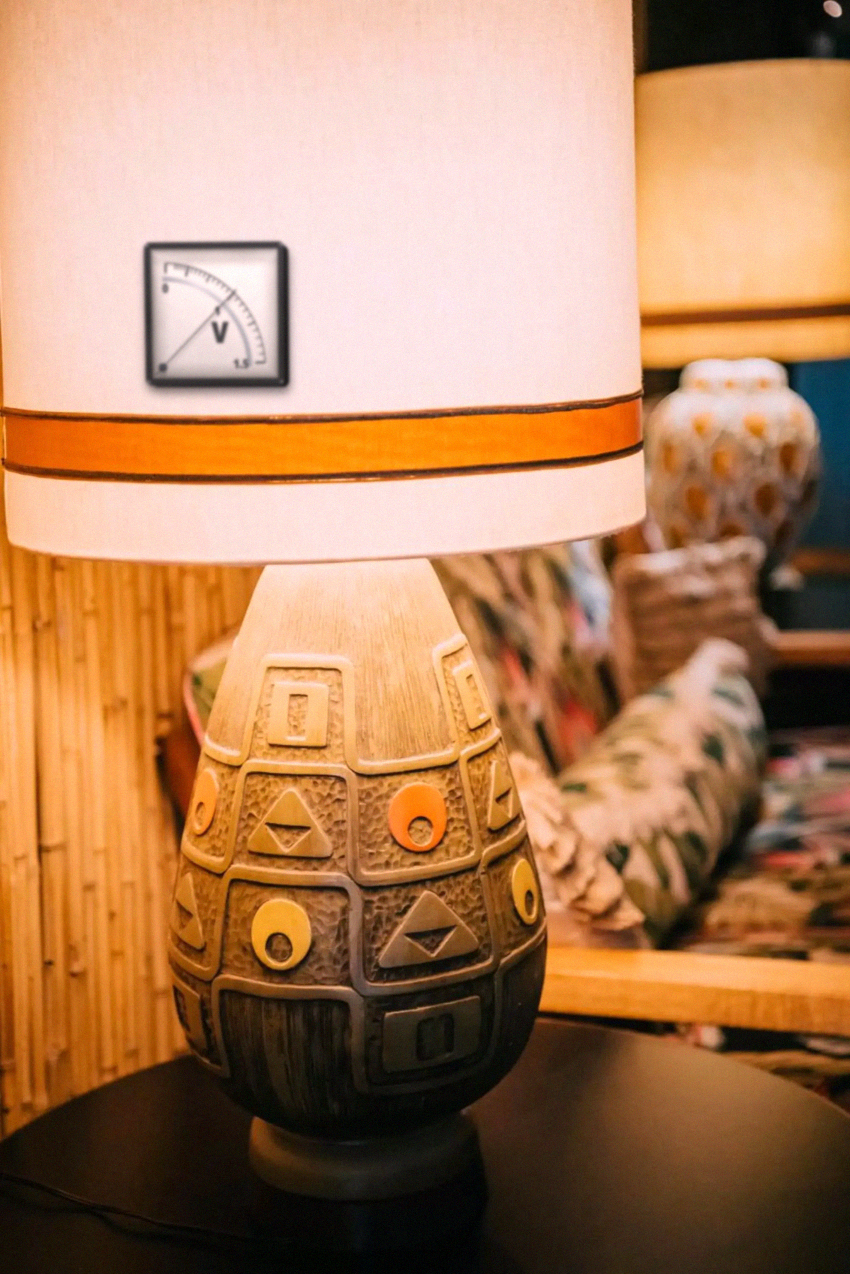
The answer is V 1
